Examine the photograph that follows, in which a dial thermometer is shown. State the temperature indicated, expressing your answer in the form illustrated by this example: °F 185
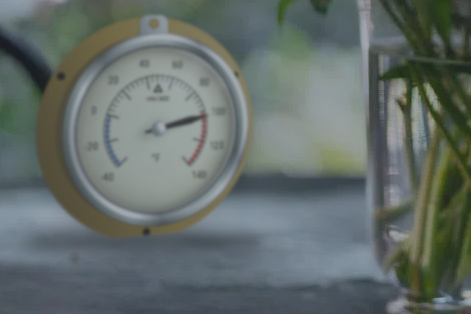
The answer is °F 100
